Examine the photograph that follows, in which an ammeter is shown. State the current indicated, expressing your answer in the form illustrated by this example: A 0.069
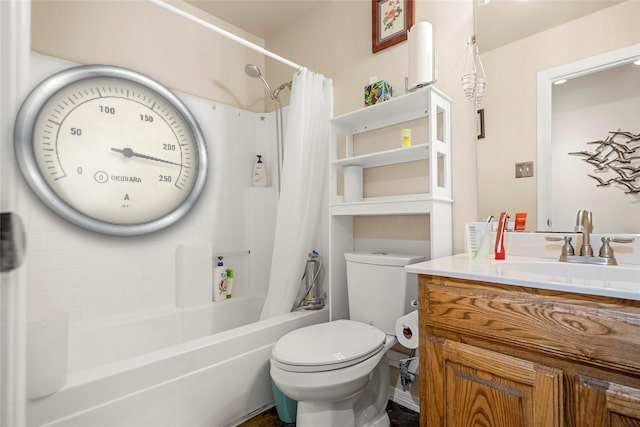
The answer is A 225
